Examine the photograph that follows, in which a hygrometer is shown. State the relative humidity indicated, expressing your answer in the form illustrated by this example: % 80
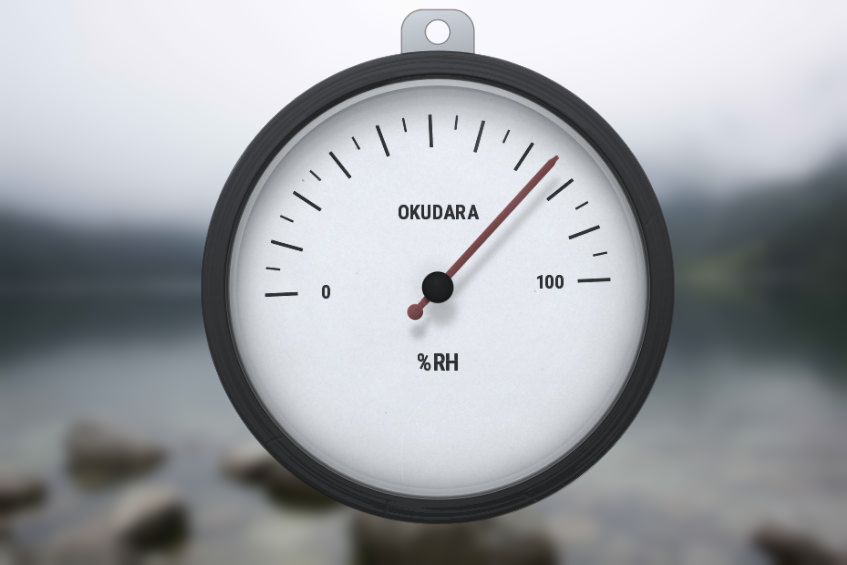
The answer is % 75
